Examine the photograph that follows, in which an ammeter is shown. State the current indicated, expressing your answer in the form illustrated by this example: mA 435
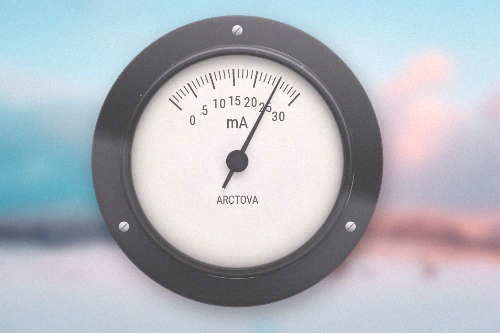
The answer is mA 25
